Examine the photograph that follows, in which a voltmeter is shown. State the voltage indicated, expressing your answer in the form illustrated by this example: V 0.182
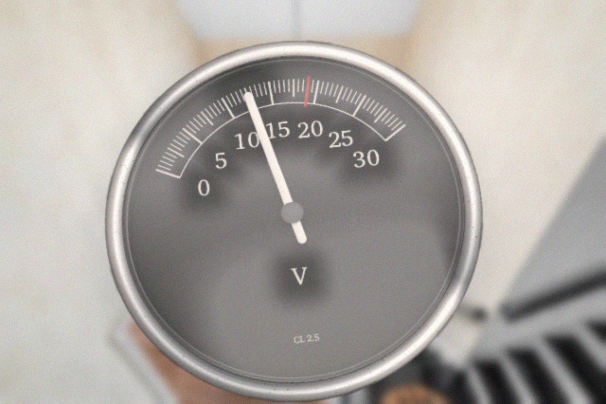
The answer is V 12.5
